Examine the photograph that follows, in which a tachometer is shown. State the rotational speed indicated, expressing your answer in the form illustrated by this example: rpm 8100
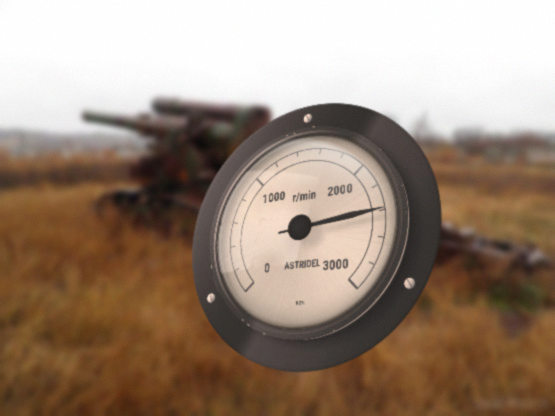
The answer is rpm 2400
